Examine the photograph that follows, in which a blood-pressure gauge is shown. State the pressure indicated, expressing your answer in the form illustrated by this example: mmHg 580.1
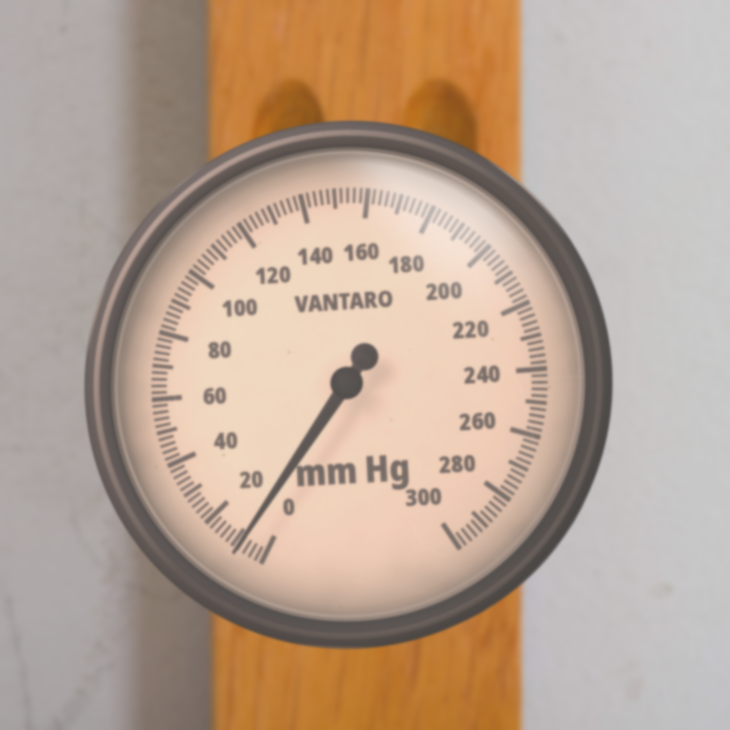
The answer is mmHg 8
